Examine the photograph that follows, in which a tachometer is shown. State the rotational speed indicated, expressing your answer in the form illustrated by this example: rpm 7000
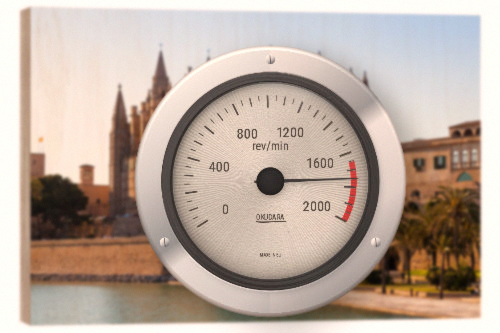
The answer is rpm 1750
